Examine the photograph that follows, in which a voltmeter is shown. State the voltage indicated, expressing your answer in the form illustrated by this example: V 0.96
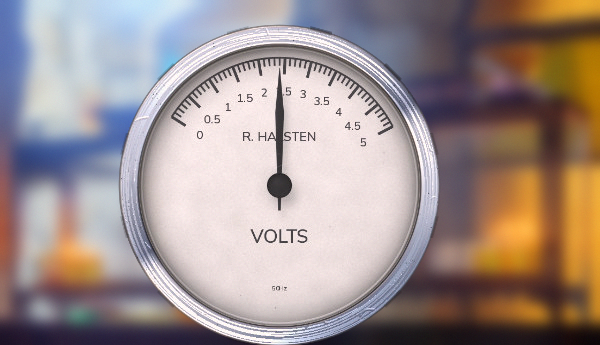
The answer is V 2.4
